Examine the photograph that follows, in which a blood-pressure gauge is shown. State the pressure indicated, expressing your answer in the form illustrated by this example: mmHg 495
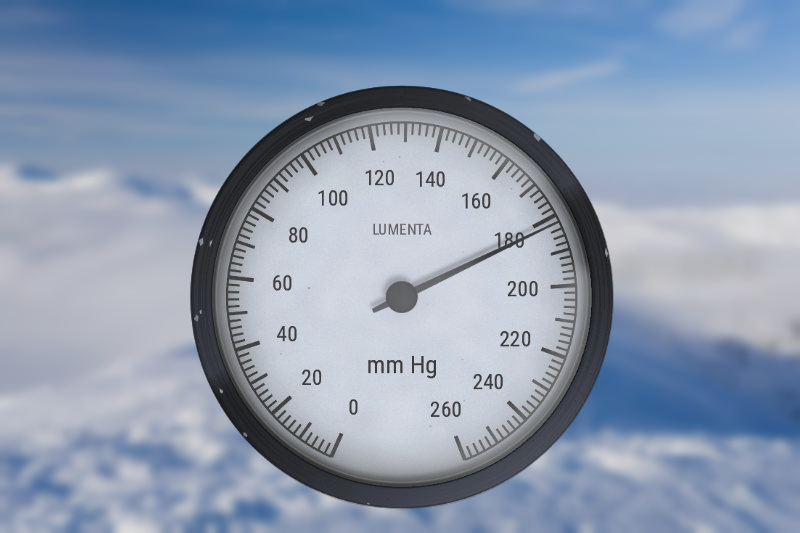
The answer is mmHg 182
